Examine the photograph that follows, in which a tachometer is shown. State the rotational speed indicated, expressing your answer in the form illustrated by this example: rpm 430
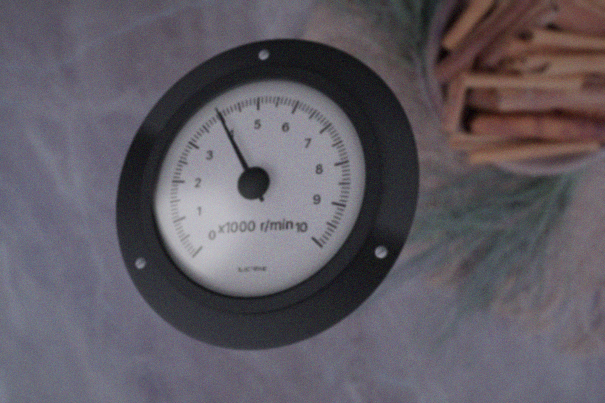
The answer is rpm 4000
